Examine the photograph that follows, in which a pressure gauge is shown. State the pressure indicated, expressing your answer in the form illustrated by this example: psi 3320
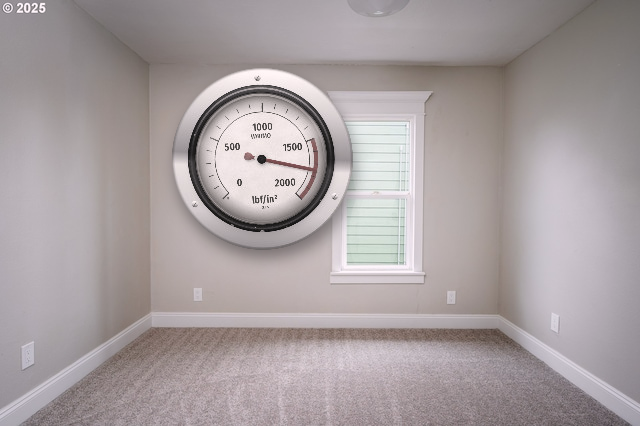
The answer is psi 1750
